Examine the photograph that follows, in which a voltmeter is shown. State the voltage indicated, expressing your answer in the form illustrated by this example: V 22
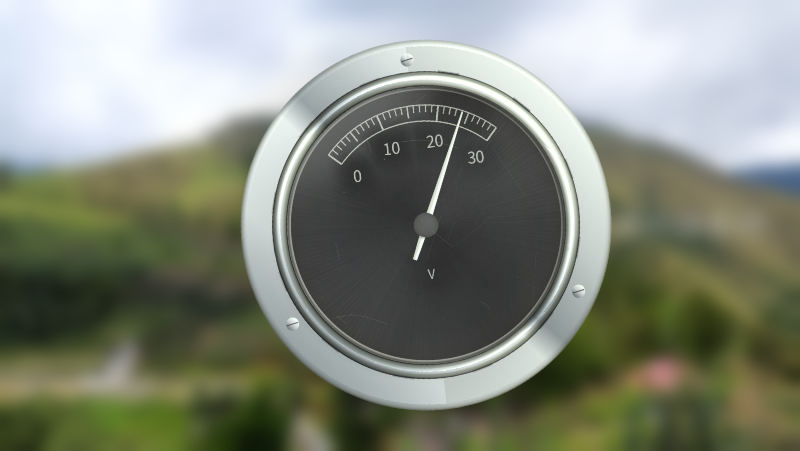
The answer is V 24
